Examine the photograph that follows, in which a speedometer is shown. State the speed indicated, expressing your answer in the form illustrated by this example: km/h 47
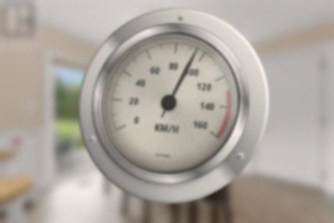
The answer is km/h 95
